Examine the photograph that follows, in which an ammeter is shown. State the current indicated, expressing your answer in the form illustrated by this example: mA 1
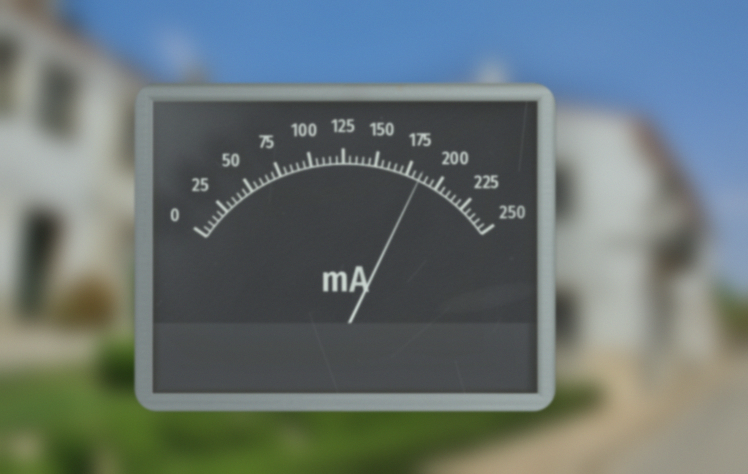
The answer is mA 185
